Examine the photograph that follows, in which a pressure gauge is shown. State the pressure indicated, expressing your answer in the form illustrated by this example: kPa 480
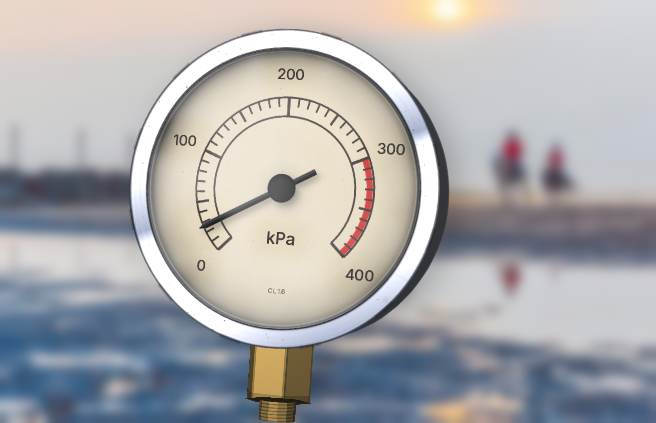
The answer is kPa 25
